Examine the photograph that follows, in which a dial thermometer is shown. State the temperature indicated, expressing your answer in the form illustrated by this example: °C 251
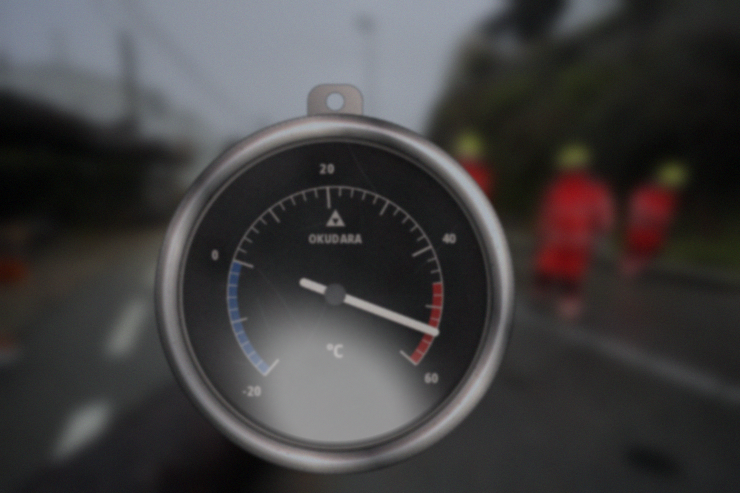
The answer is °C 54
